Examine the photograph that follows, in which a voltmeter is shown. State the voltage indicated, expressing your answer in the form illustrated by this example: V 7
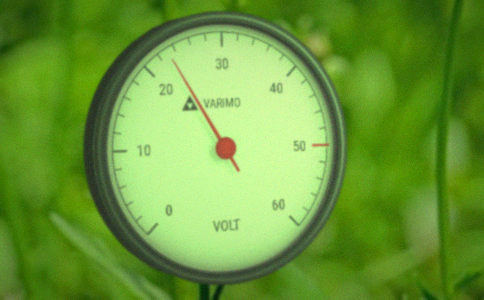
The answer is V 23
